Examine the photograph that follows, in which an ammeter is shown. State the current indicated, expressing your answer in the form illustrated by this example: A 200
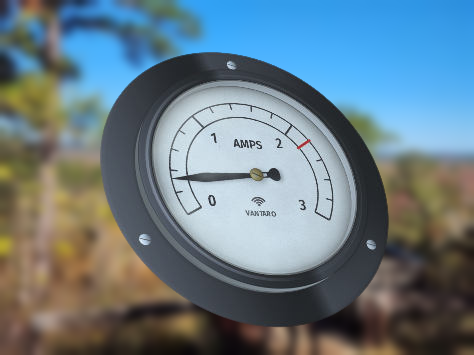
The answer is A 0.3
